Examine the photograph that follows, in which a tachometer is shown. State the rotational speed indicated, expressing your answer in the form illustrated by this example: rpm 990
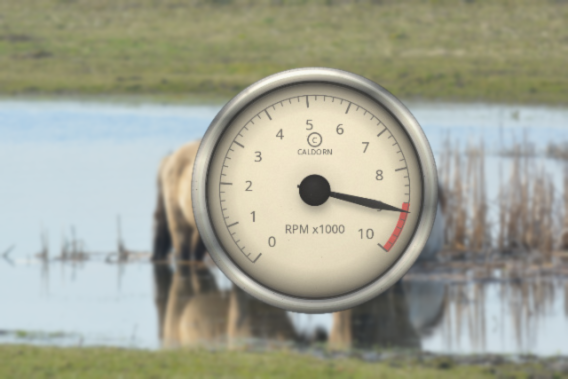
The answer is rpm 9000
